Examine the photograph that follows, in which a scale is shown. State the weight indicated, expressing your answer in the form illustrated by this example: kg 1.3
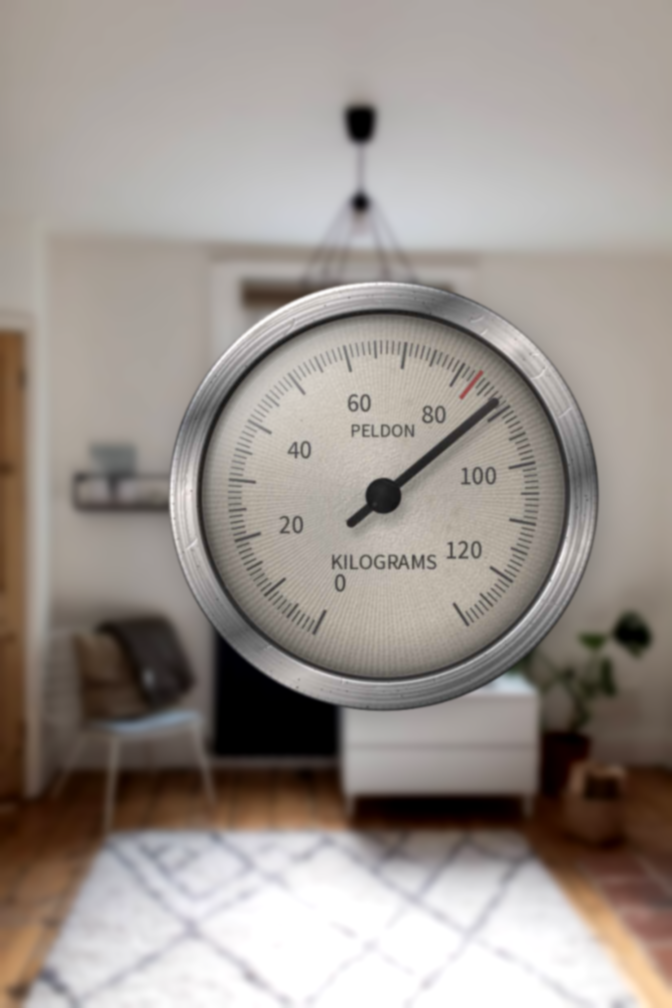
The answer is kg 88
